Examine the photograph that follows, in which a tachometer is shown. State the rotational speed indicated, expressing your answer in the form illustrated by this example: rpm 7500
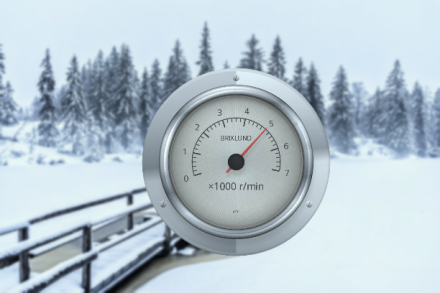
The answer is rpm 5000
